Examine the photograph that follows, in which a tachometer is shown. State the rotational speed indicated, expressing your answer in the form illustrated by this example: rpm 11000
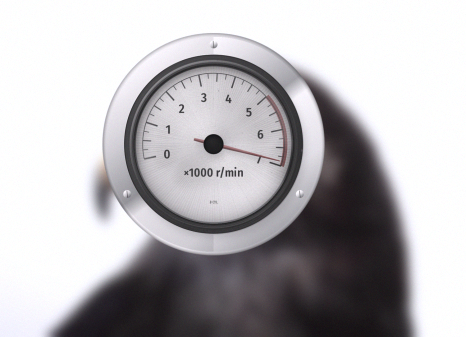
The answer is rpm 6875
